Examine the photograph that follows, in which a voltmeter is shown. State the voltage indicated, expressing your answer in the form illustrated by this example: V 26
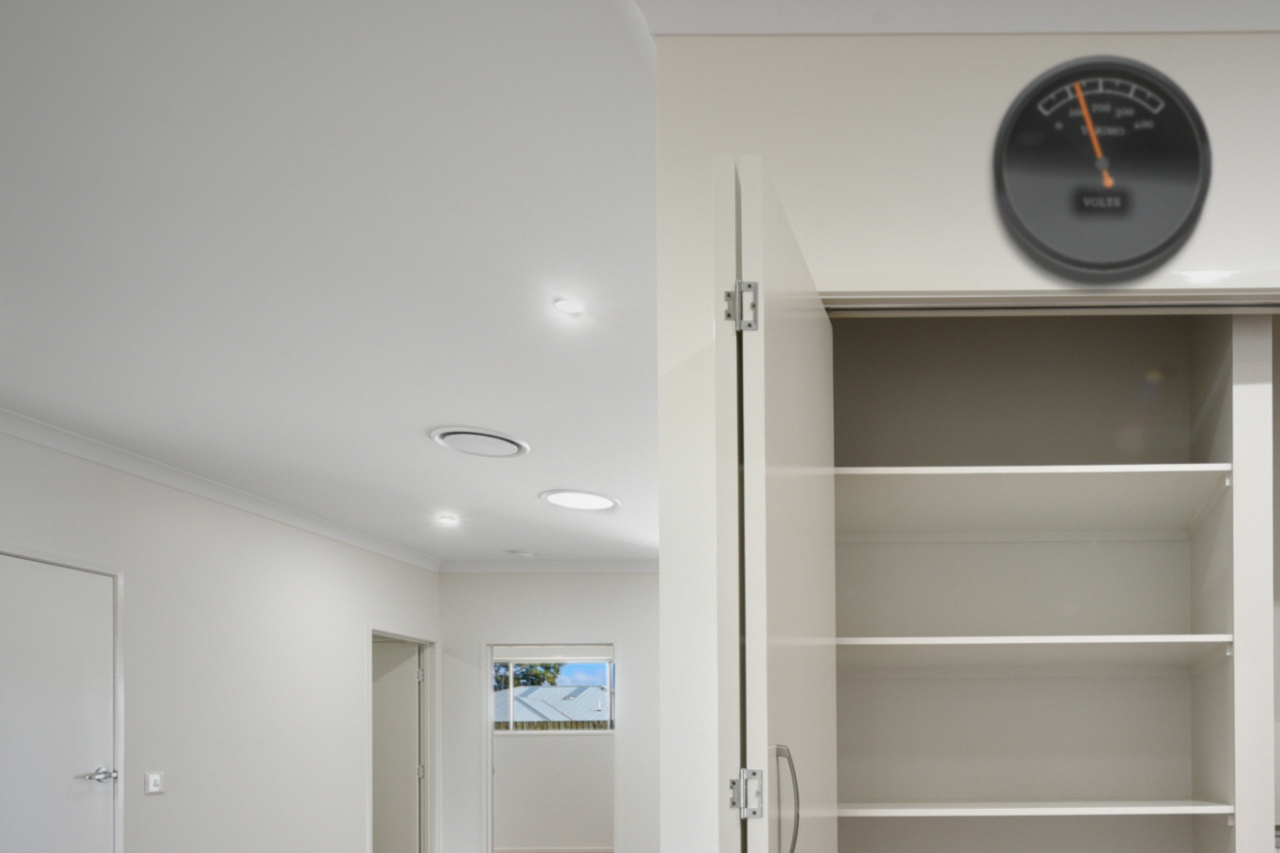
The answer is V 125
